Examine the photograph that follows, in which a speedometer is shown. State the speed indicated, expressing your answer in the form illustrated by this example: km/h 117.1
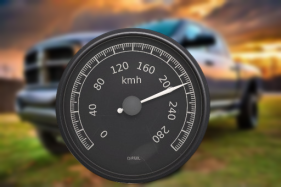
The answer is km/h 210
